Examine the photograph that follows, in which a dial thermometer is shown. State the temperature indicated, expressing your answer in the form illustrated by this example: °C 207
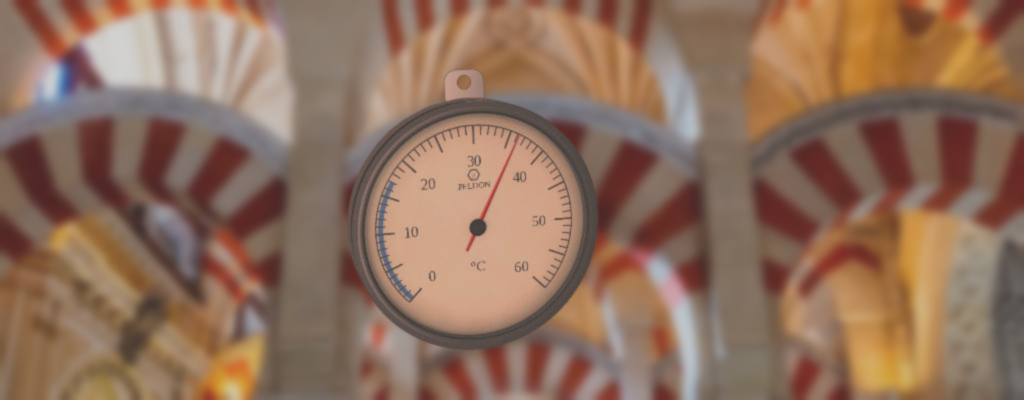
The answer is °C 36
